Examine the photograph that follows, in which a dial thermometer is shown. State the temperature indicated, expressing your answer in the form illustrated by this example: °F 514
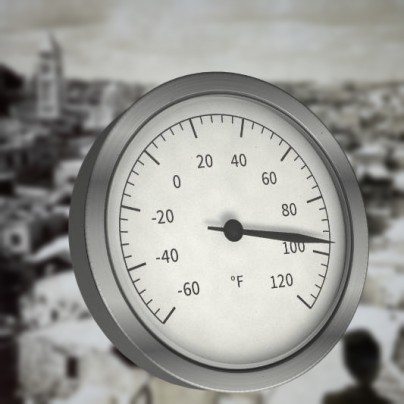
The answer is °F 96
